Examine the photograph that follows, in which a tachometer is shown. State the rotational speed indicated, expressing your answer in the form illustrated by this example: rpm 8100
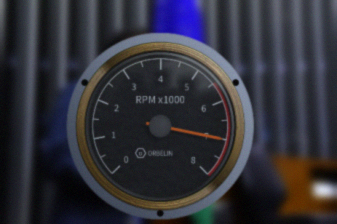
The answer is rpm 7000
